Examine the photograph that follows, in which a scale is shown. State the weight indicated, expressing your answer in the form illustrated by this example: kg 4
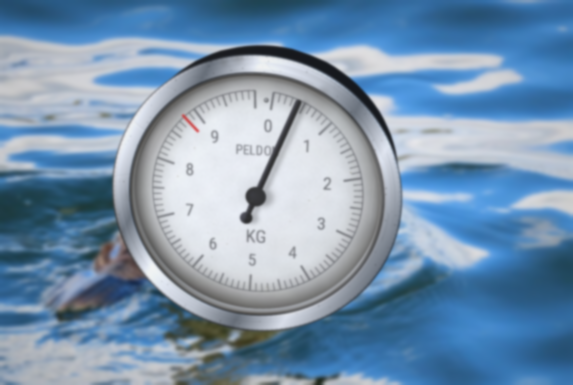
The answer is kg 0.4
